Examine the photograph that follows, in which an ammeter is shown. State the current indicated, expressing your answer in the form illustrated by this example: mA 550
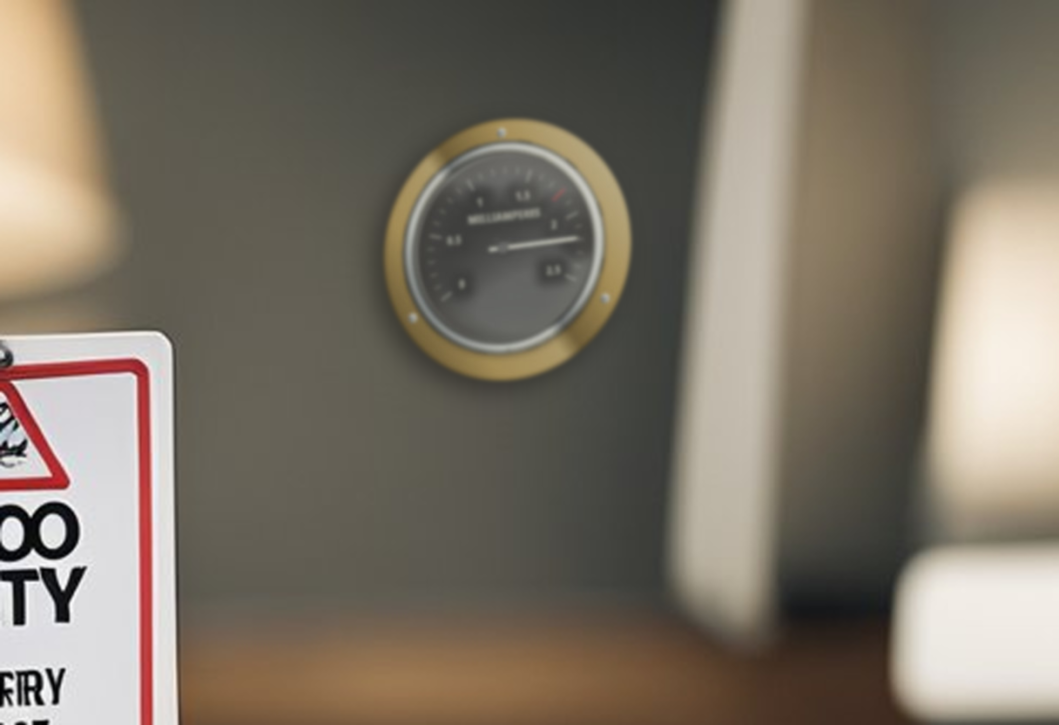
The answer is mA 2.2
